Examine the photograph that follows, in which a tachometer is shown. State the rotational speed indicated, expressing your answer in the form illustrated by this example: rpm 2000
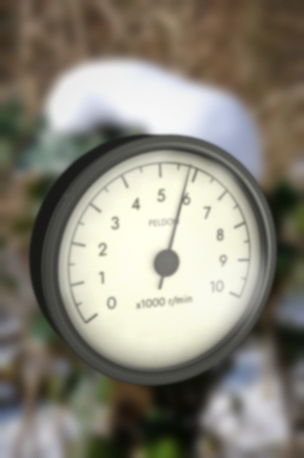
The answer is rpm 5750
